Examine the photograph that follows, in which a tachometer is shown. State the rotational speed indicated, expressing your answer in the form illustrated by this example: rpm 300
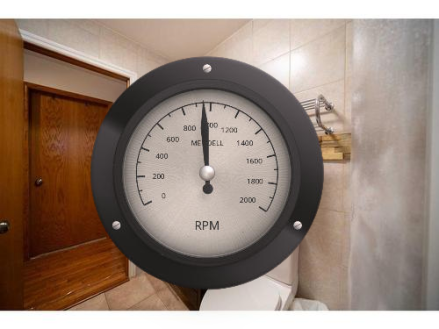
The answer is rpm 950
